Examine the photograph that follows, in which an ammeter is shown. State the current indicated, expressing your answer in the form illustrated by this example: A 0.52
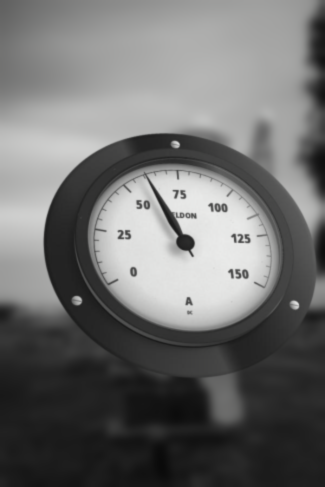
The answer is A 60
